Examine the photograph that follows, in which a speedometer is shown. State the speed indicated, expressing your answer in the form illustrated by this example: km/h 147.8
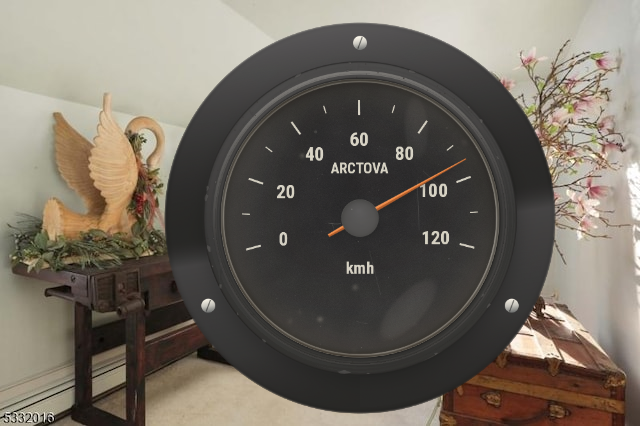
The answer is km/h 95
